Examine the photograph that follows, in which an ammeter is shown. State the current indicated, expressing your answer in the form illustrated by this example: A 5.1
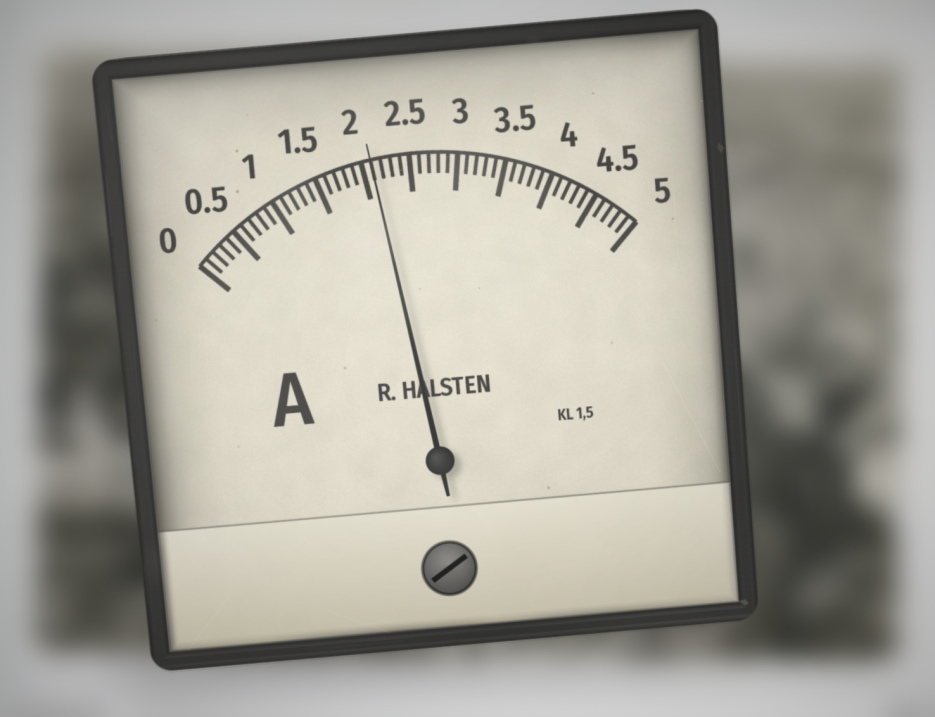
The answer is A 2.1
